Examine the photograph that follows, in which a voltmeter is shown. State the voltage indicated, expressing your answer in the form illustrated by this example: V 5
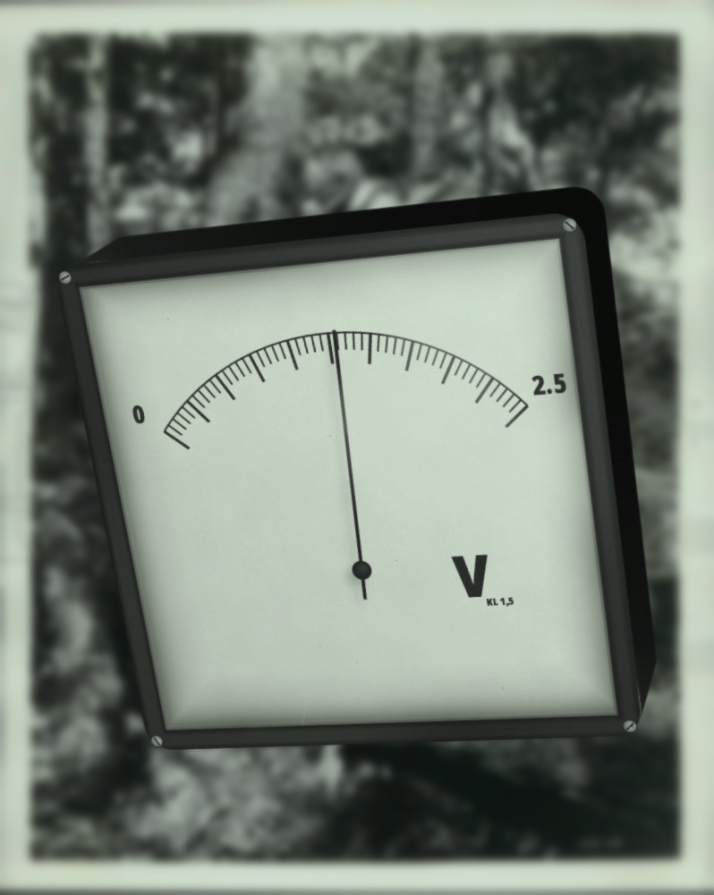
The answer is V 1.3
